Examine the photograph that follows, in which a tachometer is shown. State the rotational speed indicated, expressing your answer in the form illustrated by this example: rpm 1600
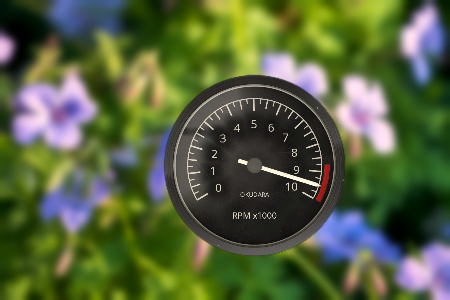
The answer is rpm 9500
